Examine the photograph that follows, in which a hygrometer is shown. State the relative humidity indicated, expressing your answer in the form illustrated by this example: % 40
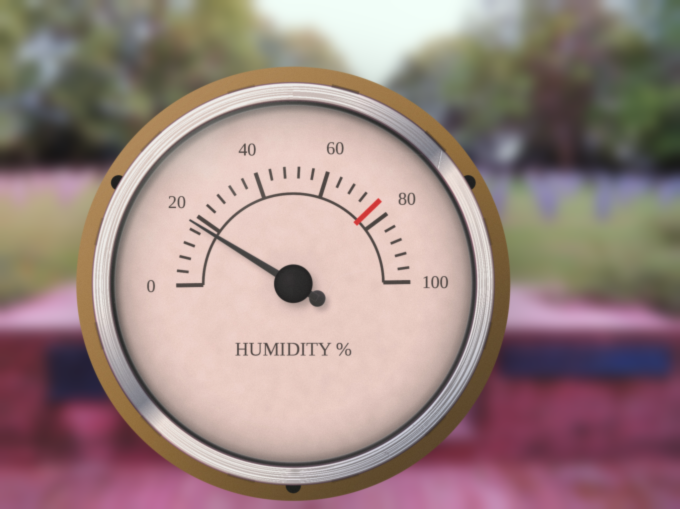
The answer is % 18
